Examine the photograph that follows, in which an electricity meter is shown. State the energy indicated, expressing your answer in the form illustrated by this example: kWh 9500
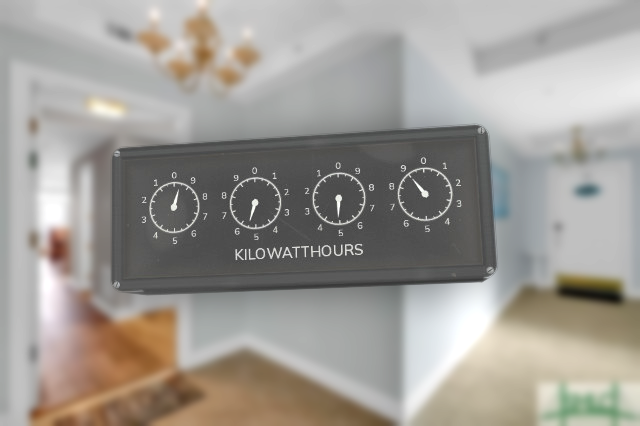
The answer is kWh 9549
